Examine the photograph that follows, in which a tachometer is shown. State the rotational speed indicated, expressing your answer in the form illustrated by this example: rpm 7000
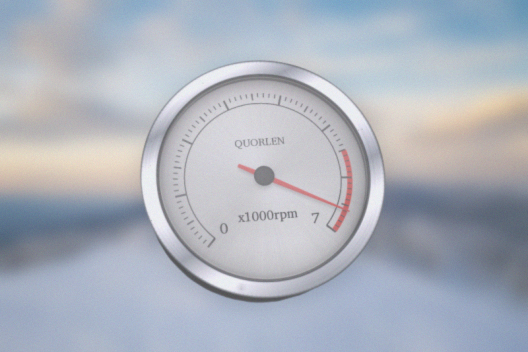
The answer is rpm 6600
